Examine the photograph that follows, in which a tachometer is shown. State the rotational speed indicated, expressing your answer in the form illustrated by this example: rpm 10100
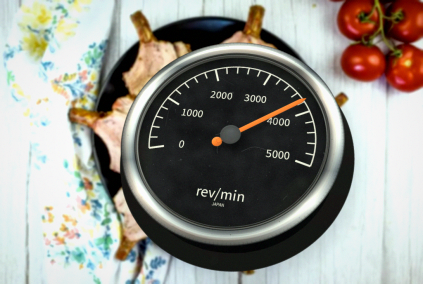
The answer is rpm 3800
